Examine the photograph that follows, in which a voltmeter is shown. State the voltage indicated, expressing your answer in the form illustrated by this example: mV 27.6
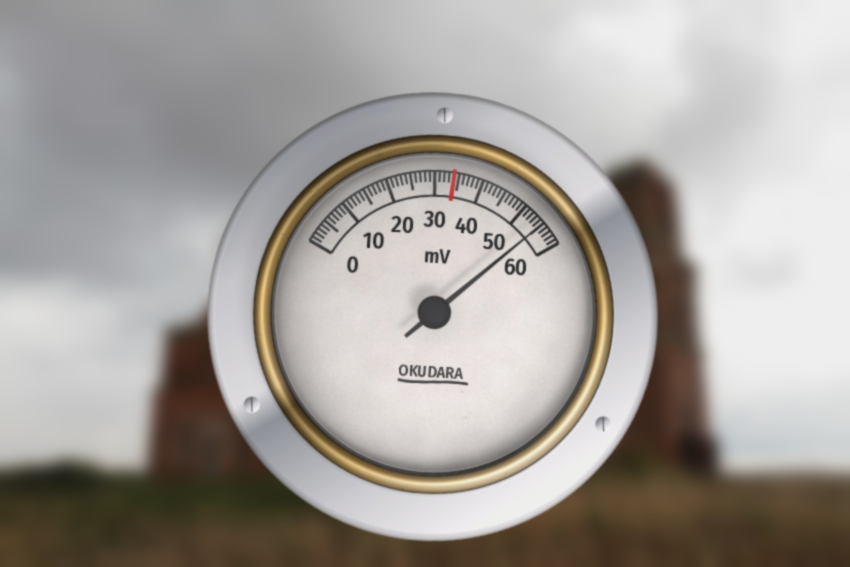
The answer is mV 55
